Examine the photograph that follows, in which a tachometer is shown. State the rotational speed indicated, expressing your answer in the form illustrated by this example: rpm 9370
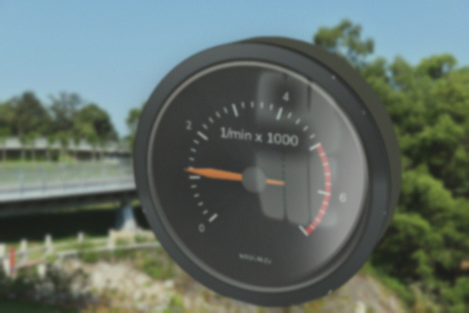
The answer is rpm 1200
